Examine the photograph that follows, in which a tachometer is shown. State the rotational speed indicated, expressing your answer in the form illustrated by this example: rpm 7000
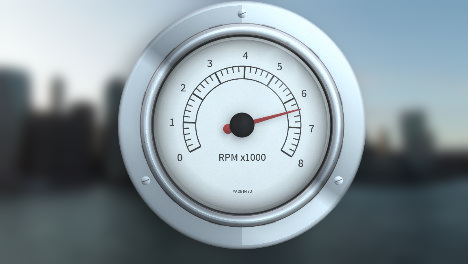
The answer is rpm 6400
